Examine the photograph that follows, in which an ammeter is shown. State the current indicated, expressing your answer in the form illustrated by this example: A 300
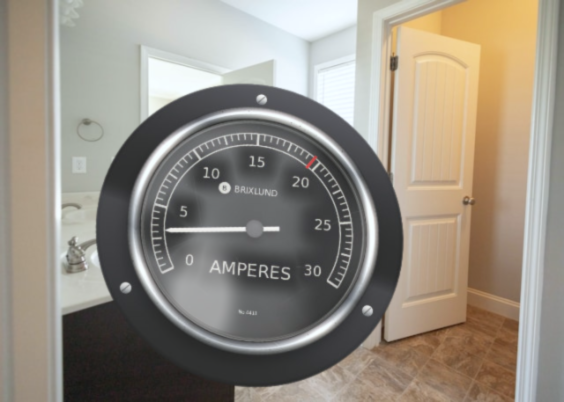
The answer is A 3
